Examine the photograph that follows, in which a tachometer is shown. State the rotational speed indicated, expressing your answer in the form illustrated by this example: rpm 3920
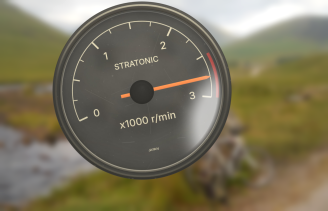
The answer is rpm 2750
